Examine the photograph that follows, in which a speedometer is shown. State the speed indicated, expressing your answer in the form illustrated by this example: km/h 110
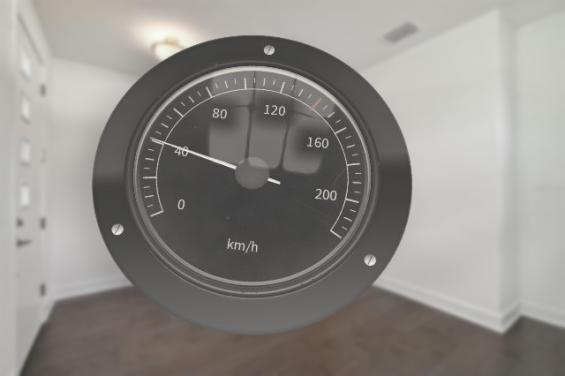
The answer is km/h 40
